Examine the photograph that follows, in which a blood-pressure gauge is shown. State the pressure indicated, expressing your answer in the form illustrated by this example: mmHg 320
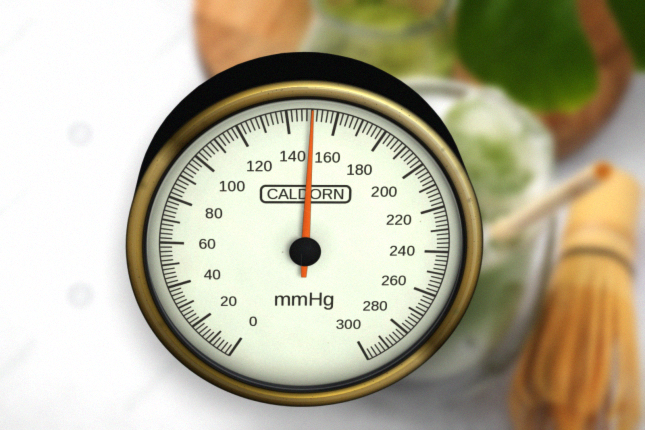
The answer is mmHg 150
